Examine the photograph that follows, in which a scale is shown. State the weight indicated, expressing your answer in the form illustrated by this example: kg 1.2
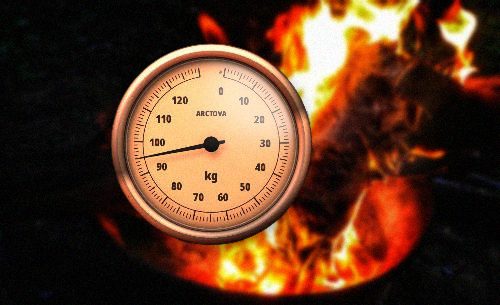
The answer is kg 95
